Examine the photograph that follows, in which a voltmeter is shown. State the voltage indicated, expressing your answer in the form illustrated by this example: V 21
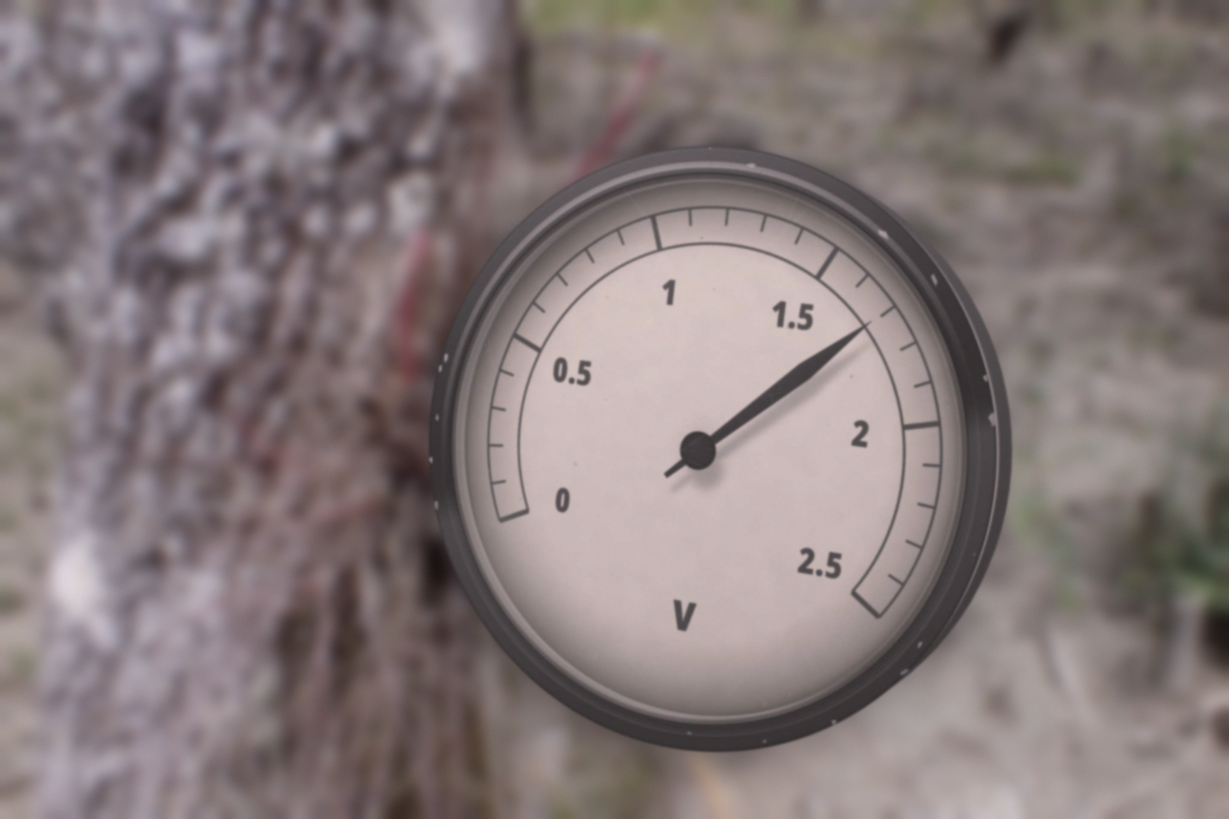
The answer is V 1.7
